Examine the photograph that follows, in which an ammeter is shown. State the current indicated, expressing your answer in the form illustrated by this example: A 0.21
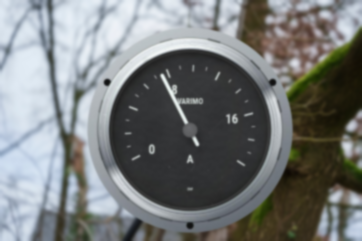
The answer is A 7.5
